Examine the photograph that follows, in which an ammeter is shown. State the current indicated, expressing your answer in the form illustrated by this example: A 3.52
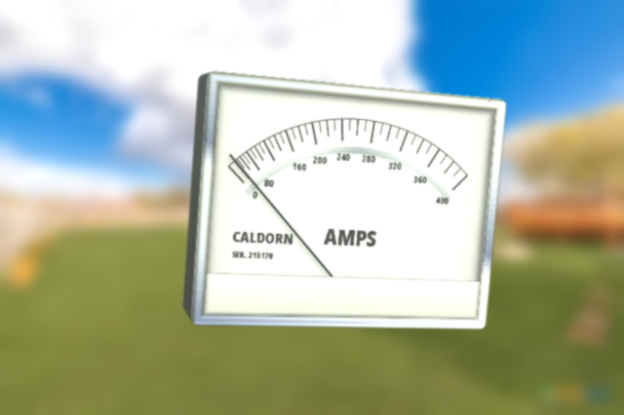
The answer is A 40
